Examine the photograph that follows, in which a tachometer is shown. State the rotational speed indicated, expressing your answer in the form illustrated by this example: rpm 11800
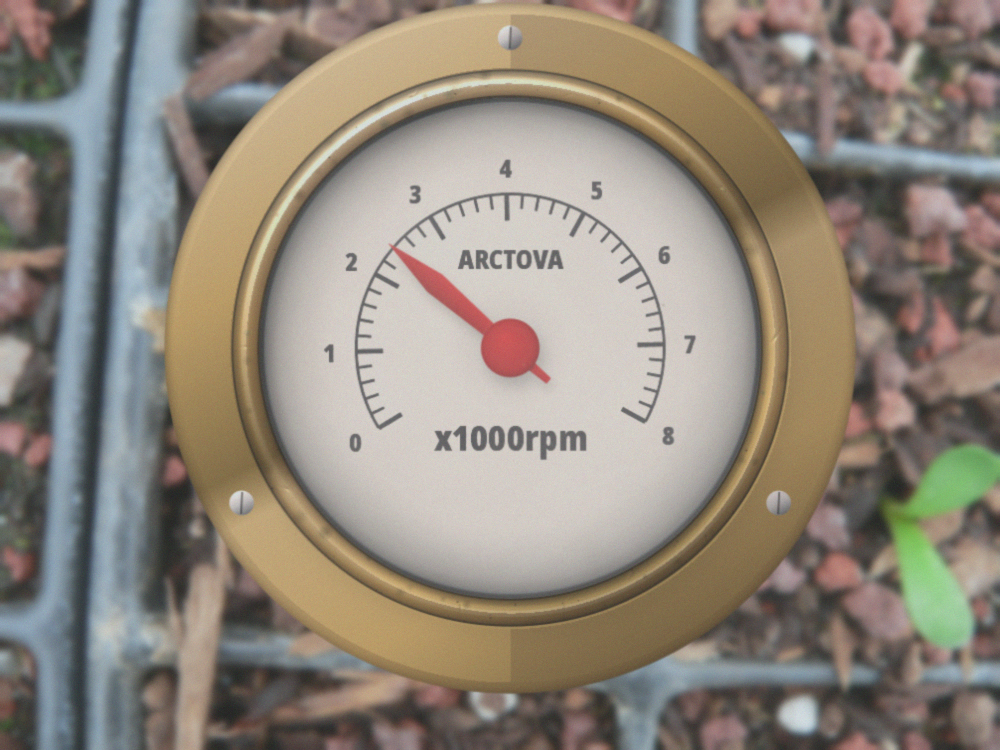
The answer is rpm 2400
